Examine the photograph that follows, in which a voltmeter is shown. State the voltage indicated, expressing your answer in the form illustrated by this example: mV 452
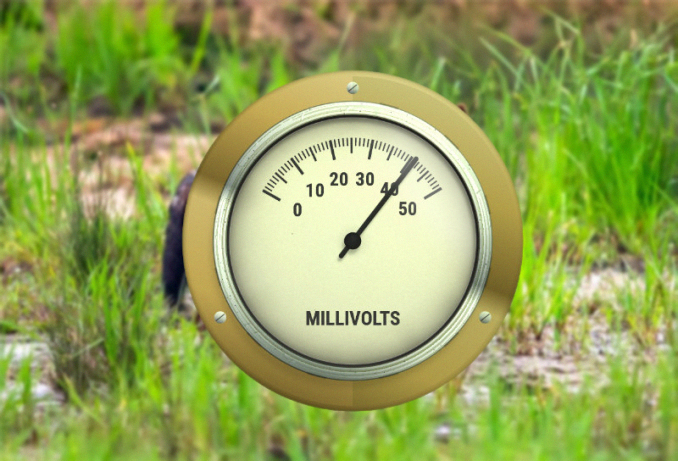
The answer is mV 41
